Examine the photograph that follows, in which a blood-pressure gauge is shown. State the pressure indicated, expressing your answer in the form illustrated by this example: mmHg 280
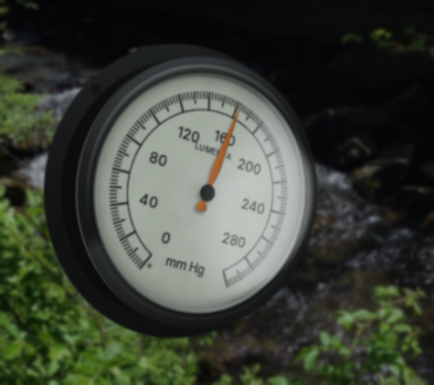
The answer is mmHg 160
